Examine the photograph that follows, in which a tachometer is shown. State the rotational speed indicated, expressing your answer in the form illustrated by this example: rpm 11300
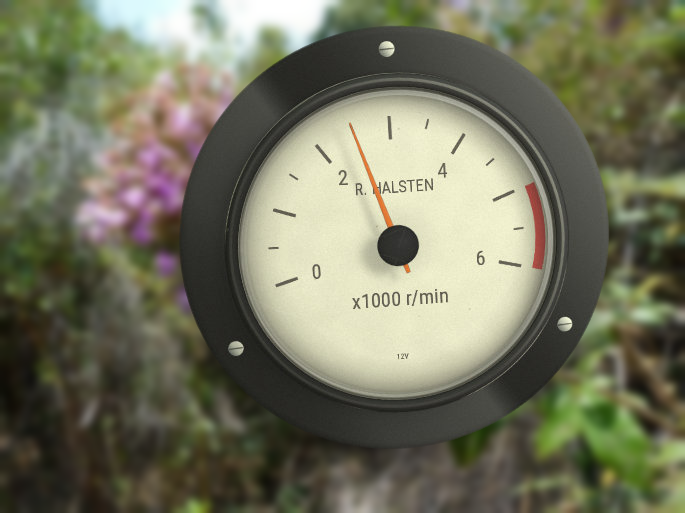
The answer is rpm 2500
